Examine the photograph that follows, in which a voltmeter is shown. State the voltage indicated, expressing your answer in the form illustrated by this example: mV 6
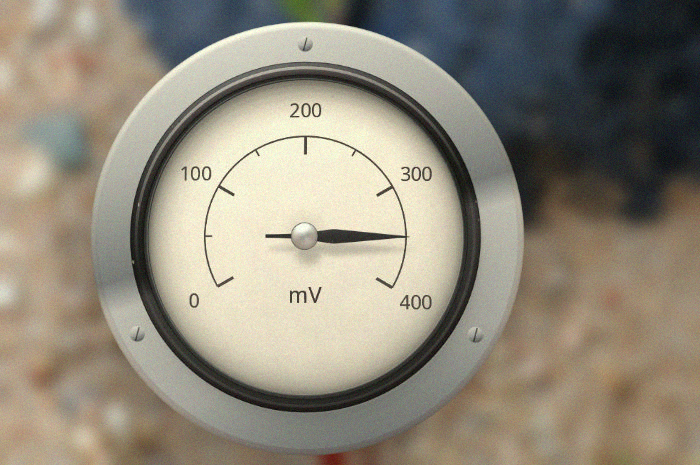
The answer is mV 350
